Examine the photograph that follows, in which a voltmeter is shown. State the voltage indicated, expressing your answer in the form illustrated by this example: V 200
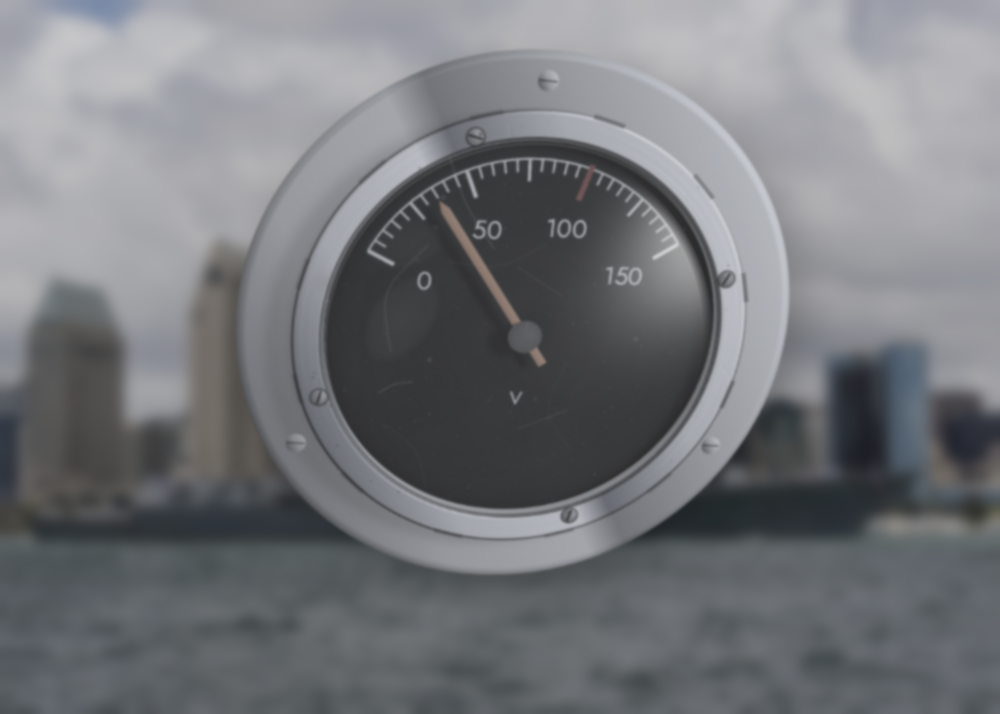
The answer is V 35
